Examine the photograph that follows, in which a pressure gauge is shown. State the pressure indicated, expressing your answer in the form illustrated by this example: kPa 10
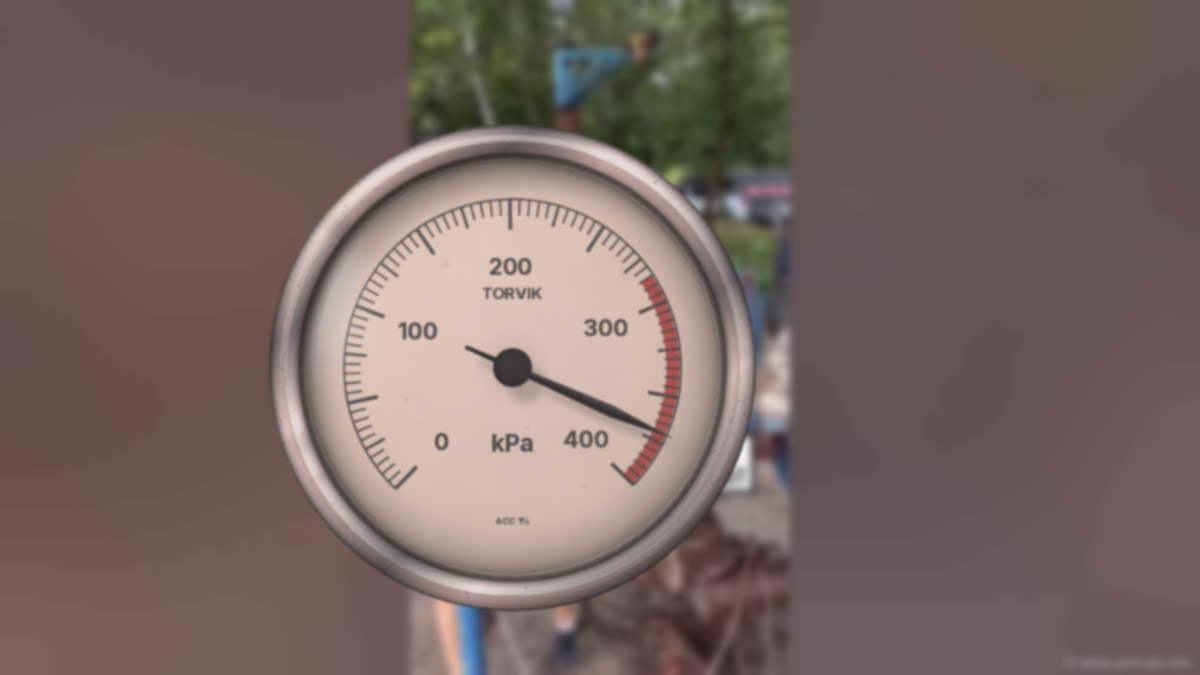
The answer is kPa 370
